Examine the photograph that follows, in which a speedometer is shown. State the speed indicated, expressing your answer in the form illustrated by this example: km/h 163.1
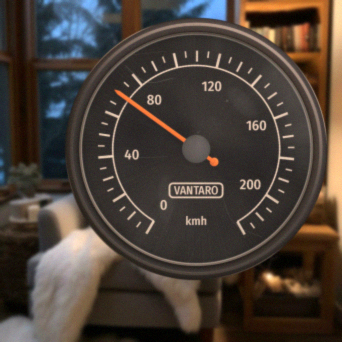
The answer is km/h 70
